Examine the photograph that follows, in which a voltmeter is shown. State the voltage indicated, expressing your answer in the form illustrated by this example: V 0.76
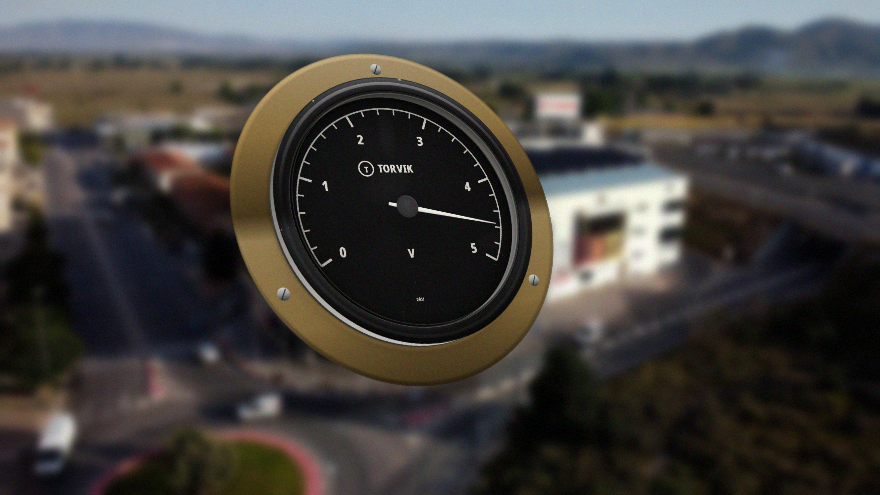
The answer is V 4.6
